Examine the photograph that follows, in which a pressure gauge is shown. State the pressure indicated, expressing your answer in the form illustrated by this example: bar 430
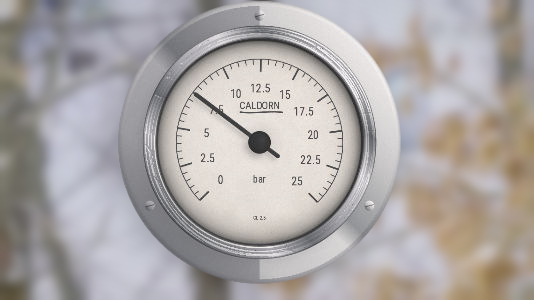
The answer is bar 7.5
